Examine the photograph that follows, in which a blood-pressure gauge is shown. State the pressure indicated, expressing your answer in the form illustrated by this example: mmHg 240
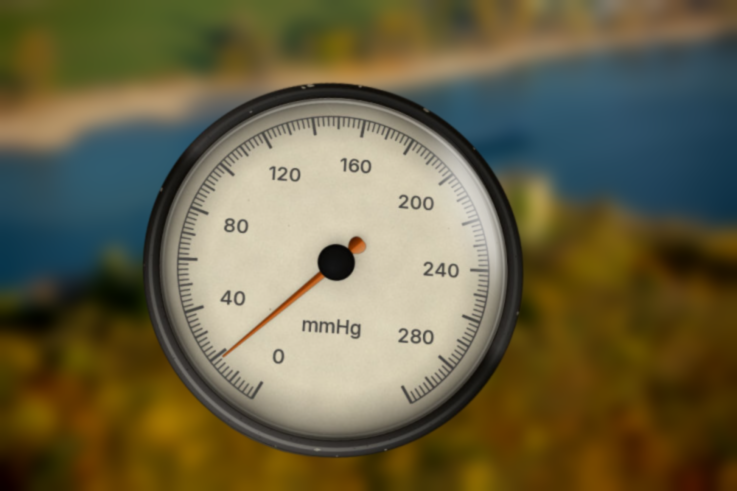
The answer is mmHg 18
